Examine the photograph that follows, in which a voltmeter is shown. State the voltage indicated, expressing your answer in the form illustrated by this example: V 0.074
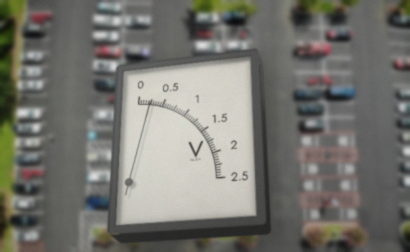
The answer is V 0.25
